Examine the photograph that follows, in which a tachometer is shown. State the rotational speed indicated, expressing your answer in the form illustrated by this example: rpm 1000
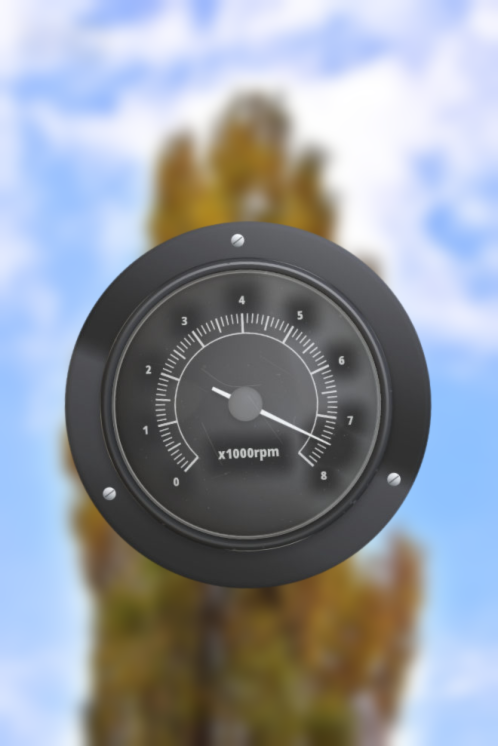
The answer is rpm 7500
